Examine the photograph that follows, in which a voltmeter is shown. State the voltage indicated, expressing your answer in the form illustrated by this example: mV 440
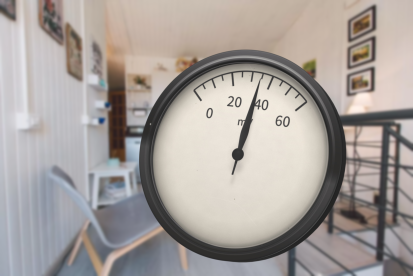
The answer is mV 35
